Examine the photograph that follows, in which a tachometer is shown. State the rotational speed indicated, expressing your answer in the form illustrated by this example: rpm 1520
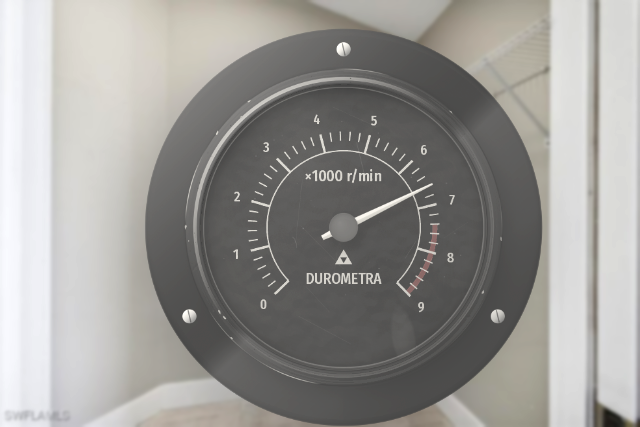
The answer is rpm 6600
